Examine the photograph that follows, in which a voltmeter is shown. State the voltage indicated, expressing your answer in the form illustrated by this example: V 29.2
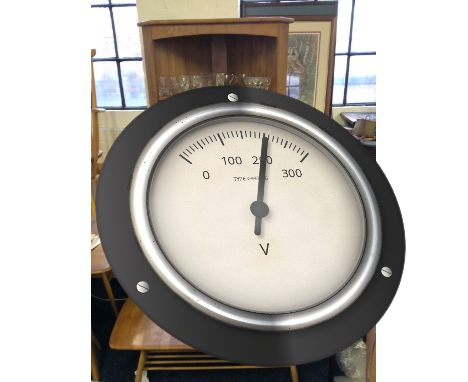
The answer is V 200
